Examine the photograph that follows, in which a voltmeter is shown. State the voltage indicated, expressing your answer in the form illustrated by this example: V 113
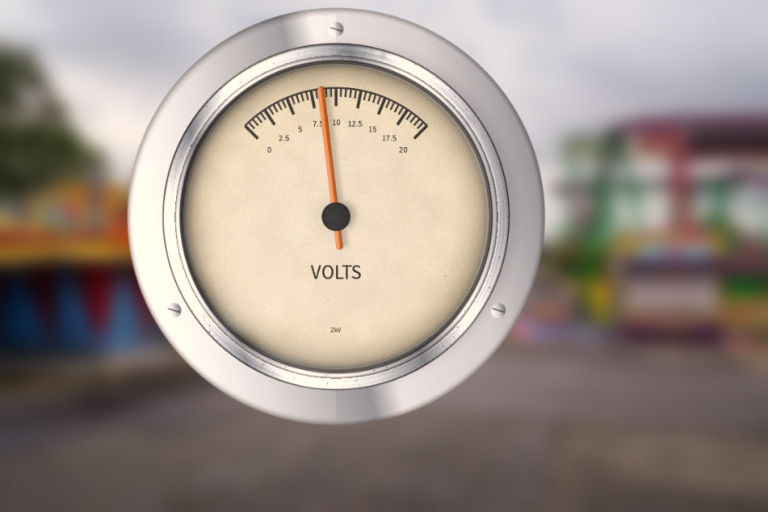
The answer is V 8.5
